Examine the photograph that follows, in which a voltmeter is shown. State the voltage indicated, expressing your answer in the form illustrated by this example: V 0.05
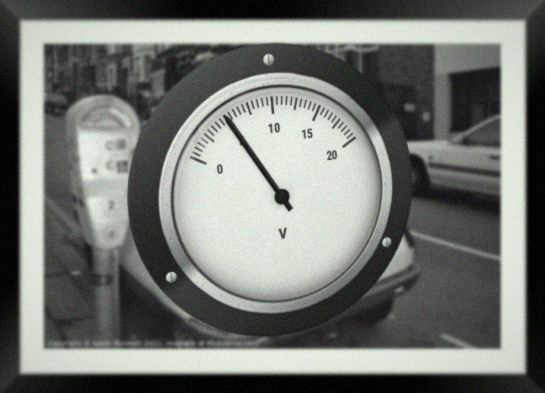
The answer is V 5
